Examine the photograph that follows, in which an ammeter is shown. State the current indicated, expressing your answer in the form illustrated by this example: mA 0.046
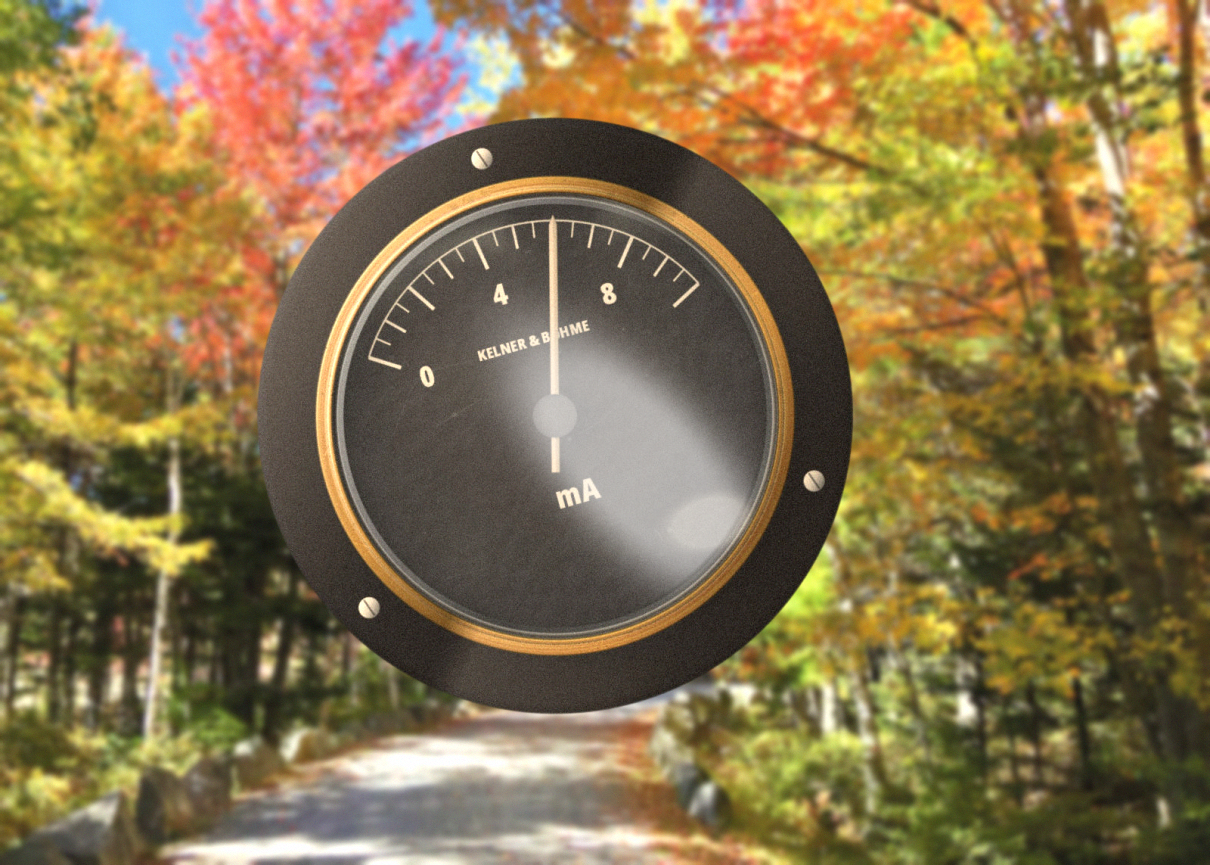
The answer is mA 6
